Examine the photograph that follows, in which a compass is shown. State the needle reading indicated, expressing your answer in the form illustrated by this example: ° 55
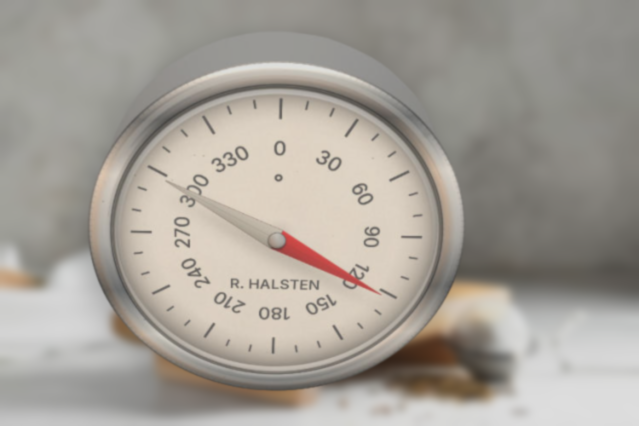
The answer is ° 120
